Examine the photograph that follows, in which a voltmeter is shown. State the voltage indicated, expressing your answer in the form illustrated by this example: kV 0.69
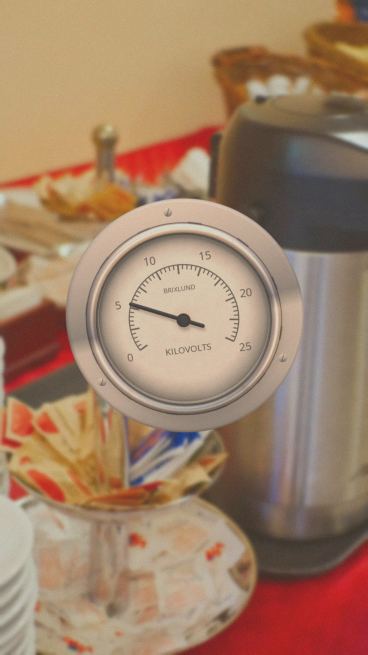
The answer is kV 5.5
